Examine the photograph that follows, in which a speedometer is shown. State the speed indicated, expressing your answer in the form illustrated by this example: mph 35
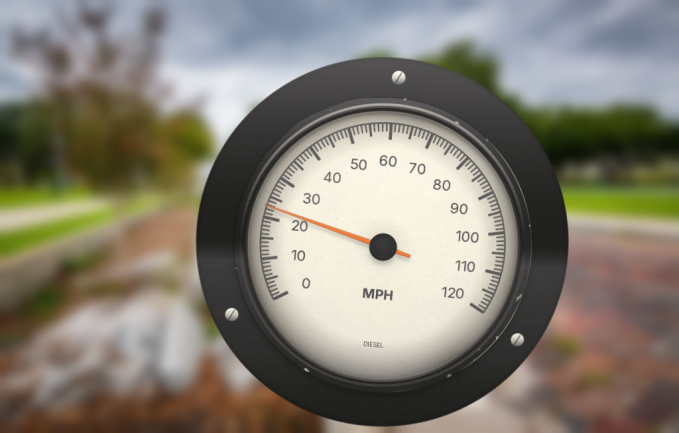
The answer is mph 23
